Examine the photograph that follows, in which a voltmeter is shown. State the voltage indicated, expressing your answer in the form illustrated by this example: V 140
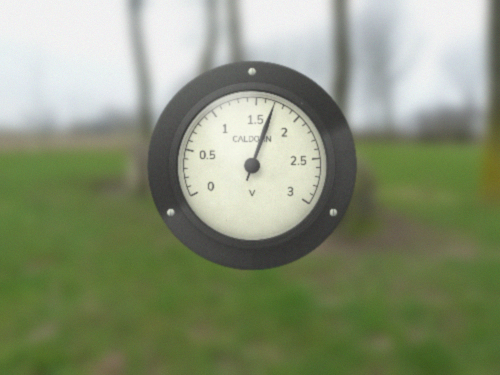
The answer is V 1.7
